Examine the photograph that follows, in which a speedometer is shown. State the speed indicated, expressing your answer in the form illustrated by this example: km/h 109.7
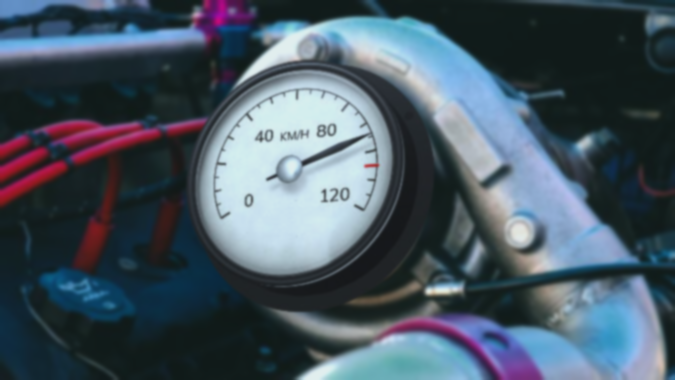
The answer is km/h 95
